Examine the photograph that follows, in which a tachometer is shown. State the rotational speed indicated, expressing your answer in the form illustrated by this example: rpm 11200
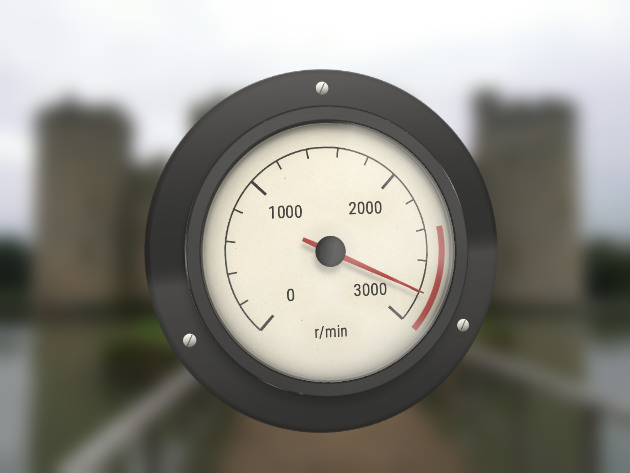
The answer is rpm 2800
